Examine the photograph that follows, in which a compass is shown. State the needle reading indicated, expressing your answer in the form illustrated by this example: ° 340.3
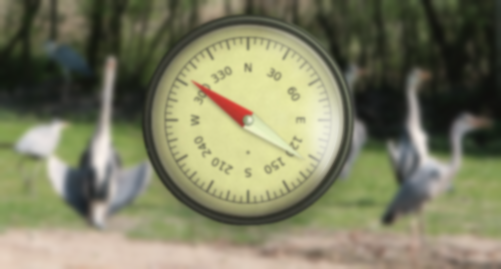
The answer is ° 305
